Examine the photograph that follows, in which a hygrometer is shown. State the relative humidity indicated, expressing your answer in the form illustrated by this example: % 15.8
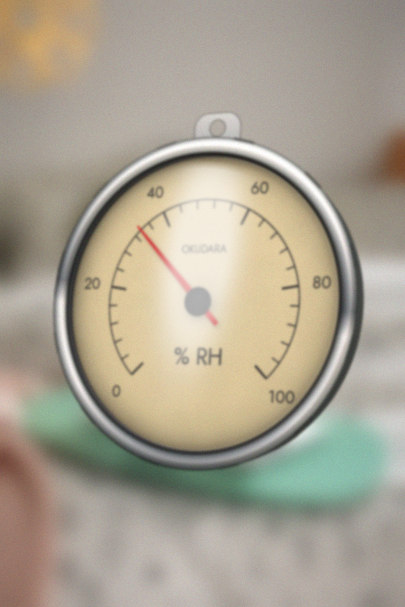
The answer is % 34
